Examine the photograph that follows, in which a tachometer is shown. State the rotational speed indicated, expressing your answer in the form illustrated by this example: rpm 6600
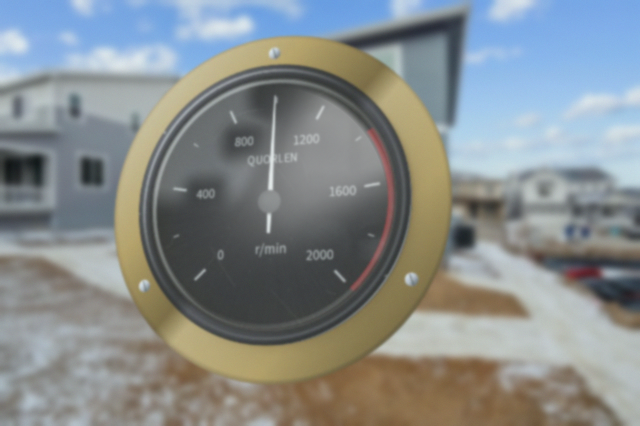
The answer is rpm 1000
